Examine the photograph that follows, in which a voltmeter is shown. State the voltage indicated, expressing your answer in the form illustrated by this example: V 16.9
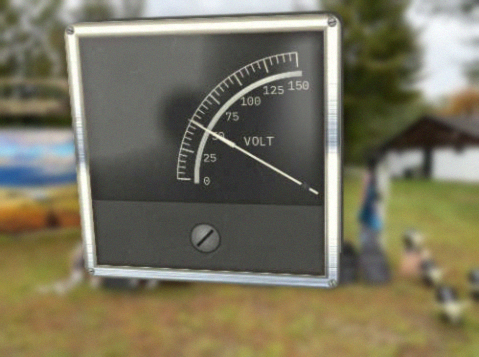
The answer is V 50
